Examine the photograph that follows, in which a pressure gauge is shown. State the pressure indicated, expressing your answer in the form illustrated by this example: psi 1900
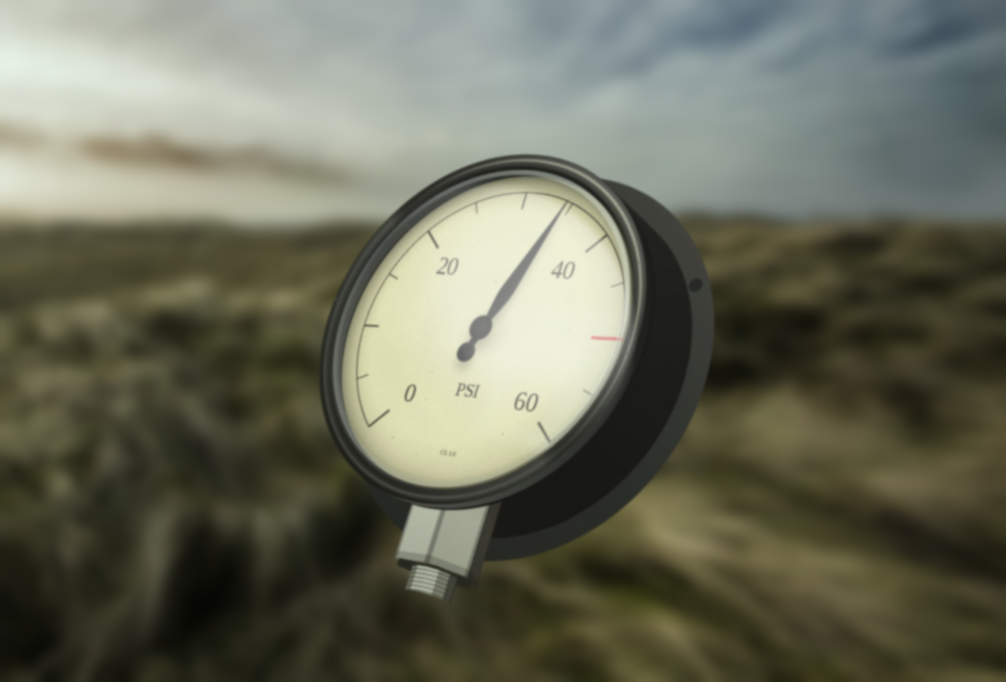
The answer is psi 35
